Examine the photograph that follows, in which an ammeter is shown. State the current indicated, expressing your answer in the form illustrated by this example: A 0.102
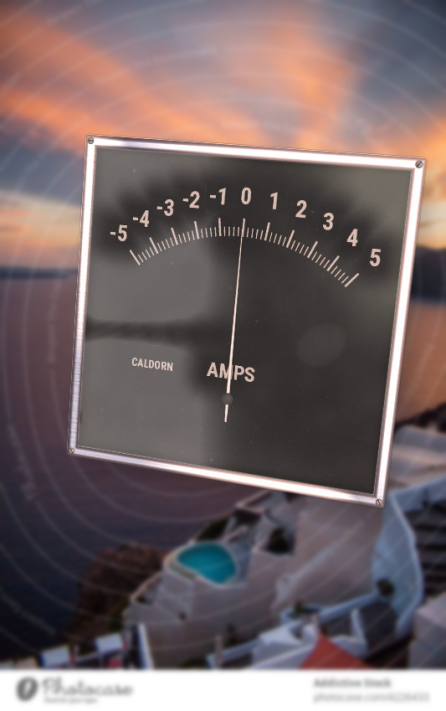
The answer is A 0
